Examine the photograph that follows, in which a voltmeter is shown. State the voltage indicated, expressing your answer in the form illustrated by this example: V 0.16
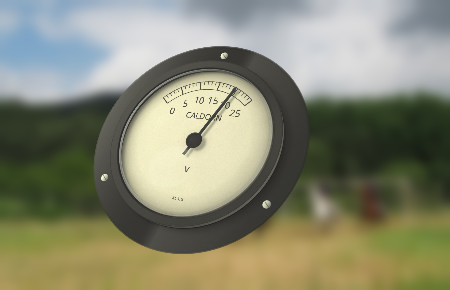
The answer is V 20
